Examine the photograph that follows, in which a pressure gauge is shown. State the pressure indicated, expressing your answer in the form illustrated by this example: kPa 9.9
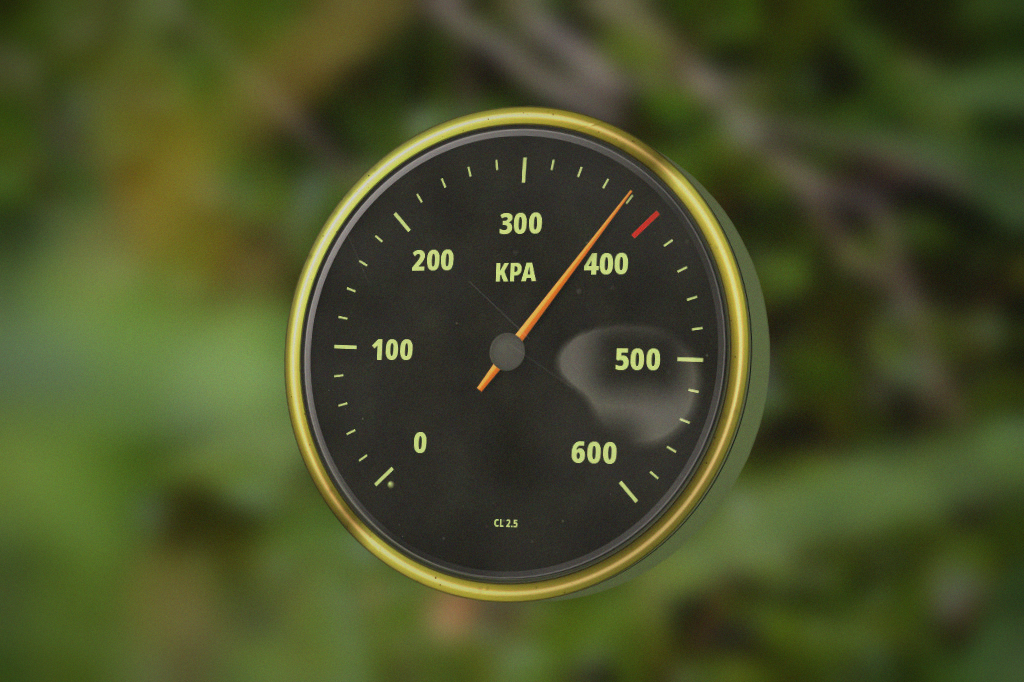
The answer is kPa 380
